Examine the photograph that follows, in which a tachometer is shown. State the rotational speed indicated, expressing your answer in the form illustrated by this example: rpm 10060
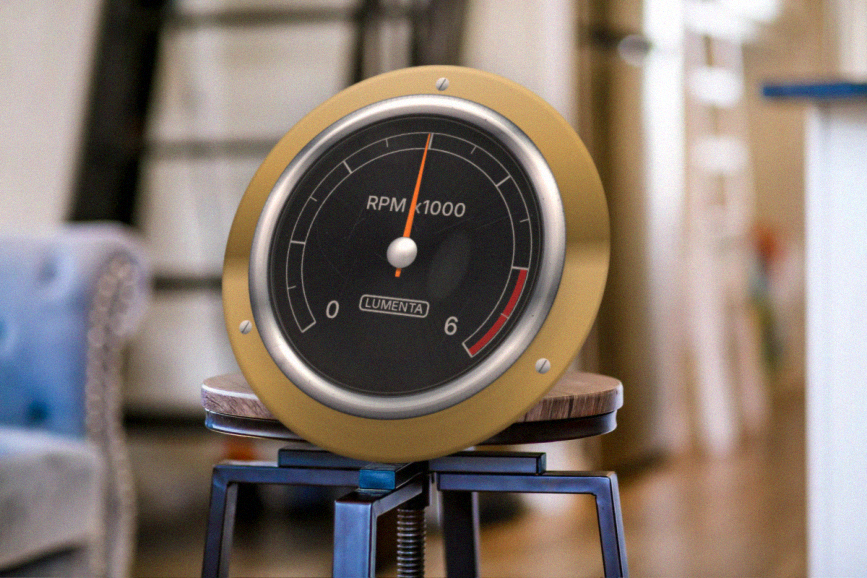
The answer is rpm 3000
